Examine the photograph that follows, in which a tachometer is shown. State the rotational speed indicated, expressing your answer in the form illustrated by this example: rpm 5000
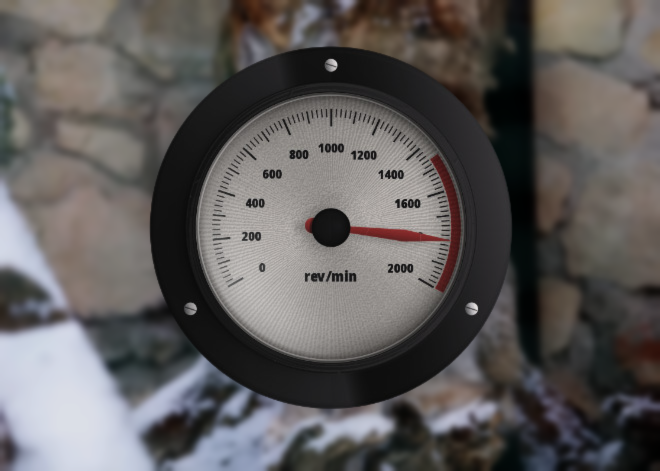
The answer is rpm 1800
